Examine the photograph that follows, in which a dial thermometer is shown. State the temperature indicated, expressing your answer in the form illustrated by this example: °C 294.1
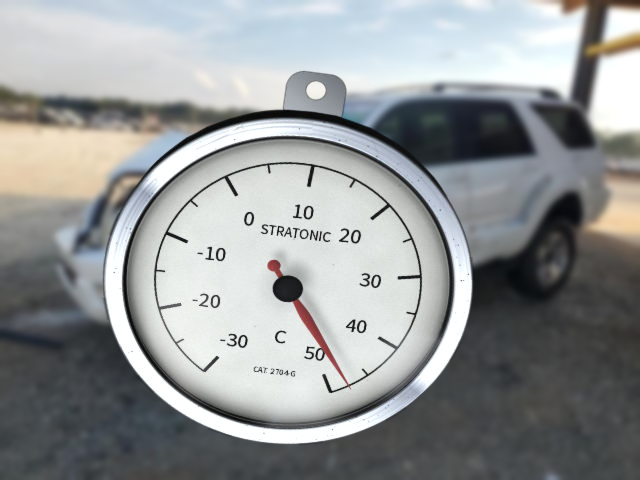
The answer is °C 47.5
